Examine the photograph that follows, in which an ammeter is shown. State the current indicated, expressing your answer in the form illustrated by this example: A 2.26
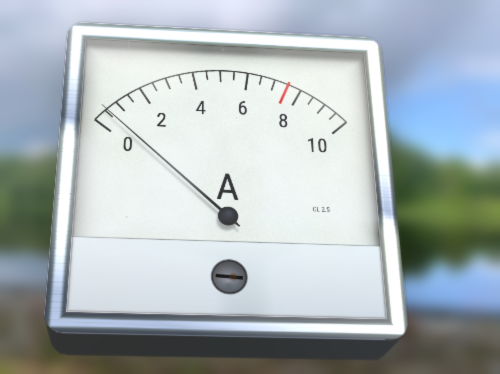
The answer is A 0.5
